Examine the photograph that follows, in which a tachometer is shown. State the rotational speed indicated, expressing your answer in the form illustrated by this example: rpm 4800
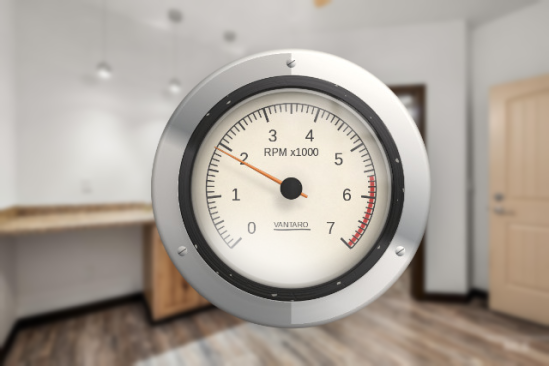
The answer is rpm 1900
